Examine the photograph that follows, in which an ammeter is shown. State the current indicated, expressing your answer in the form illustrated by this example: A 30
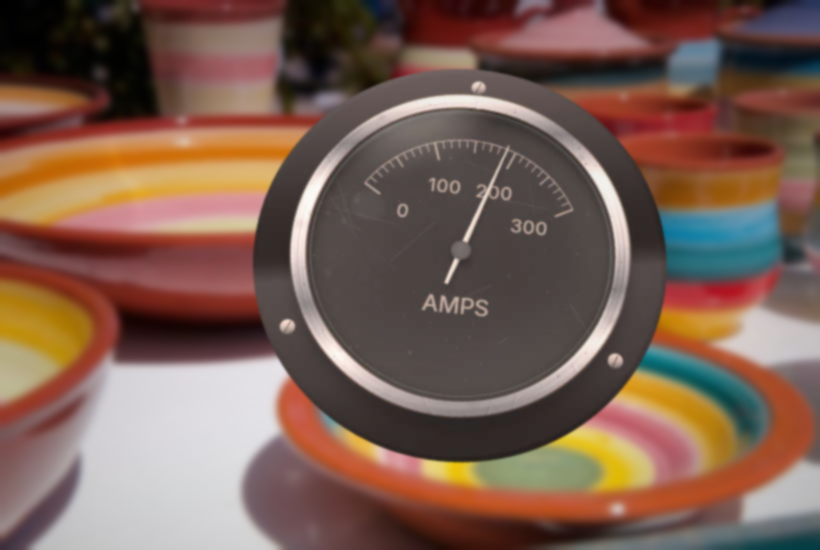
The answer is A 190
